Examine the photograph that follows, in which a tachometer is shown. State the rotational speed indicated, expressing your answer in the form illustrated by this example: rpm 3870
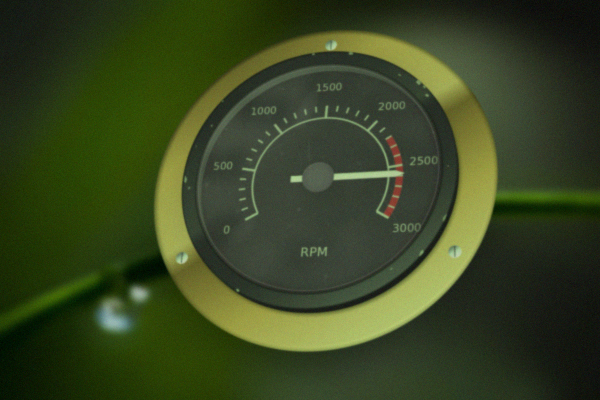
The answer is rpm 2600
